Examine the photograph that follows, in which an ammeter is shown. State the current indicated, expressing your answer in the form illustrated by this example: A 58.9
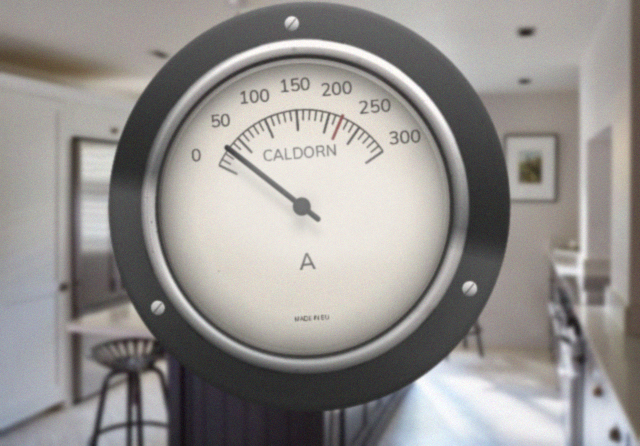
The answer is A 30
